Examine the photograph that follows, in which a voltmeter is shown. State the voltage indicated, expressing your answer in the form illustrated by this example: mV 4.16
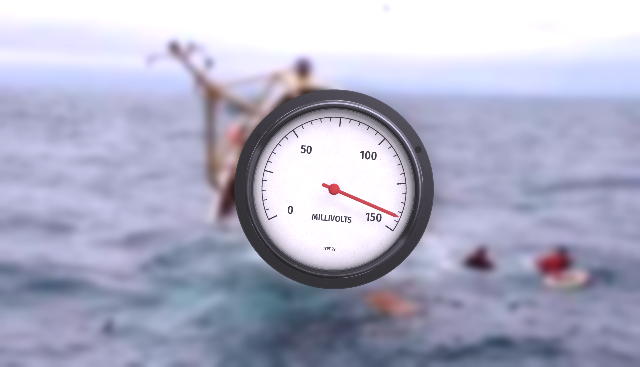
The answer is mV 142.5
